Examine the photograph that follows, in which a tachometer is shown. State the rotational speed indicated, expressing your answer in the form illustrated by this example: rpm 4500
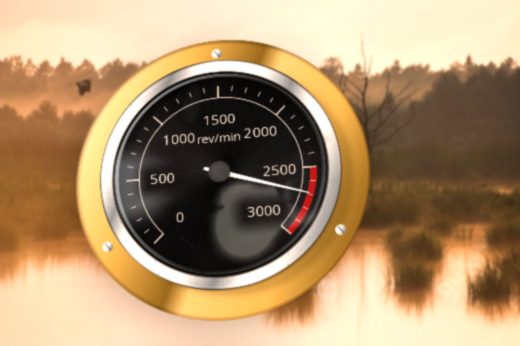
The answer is rpm 2700
